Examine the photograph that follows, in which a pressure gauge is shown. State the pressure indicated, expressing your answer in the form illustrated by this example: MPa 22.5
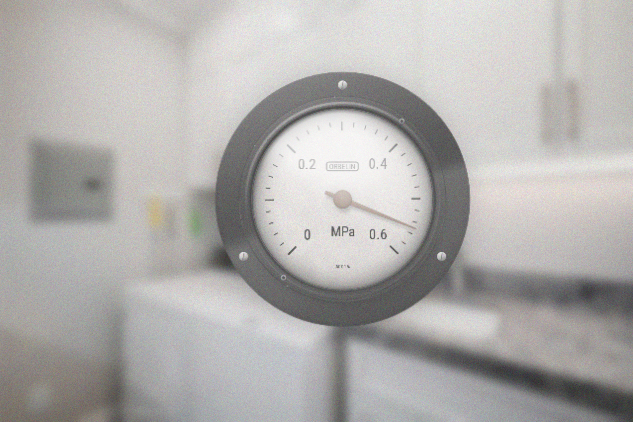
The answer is MPa 0.55
